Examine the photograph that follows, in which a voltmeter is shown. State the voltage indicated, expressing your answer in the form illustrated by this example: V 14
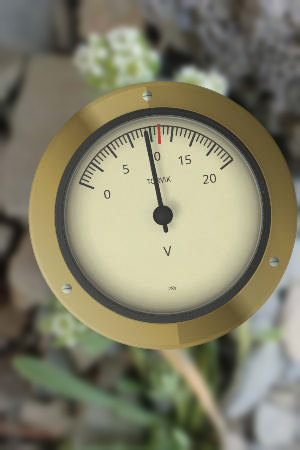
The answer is V 9.5
